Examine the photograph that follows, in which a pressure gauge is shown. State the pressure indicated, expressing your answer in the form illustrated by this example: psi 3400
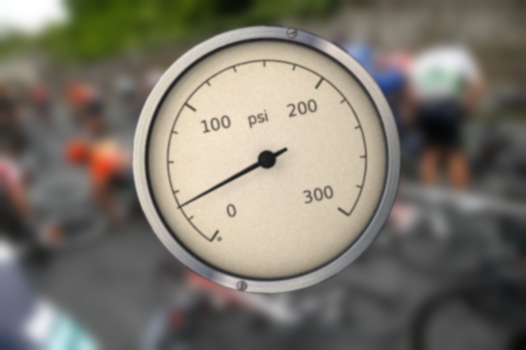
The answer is psi 30
